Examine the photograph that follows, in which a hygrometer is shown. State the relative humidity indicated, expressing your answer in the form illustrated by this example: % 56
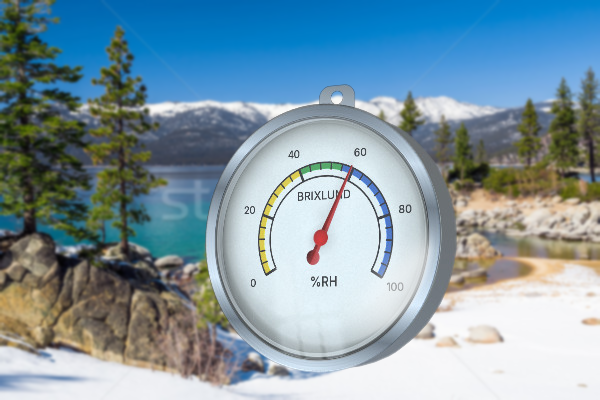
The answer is % 60
